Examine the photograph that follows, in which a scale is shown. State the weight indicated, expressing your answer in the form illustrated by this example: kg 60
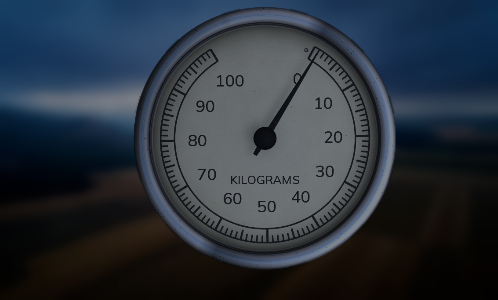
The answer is kg 1
